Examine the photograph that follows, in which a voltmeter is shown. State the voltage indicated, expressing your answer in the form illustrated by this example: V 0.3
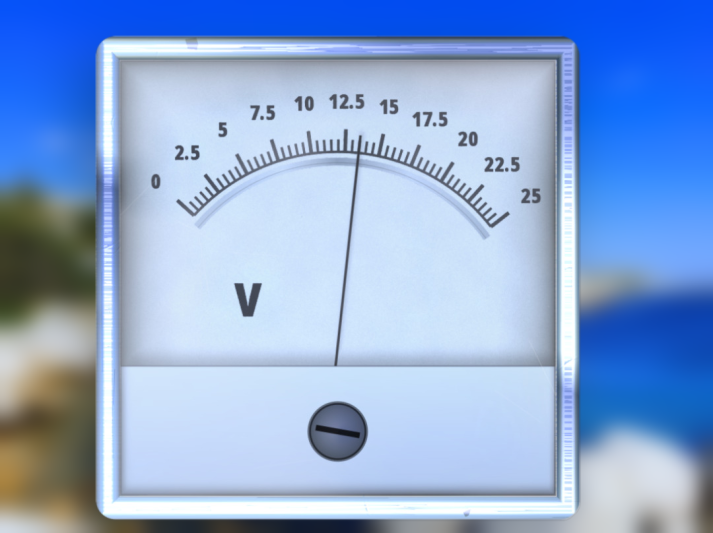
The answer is V 13.5
